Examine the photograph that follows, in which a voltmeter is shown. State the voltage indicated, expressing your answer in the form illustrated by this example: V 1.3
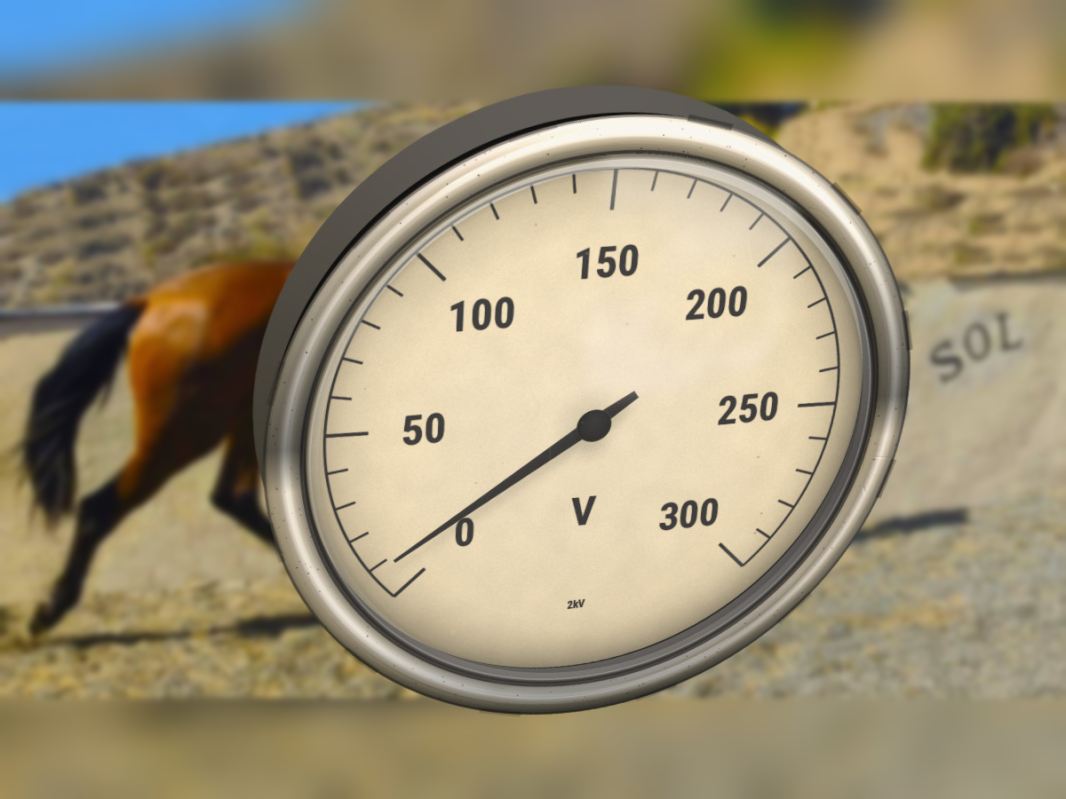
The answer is V 10
